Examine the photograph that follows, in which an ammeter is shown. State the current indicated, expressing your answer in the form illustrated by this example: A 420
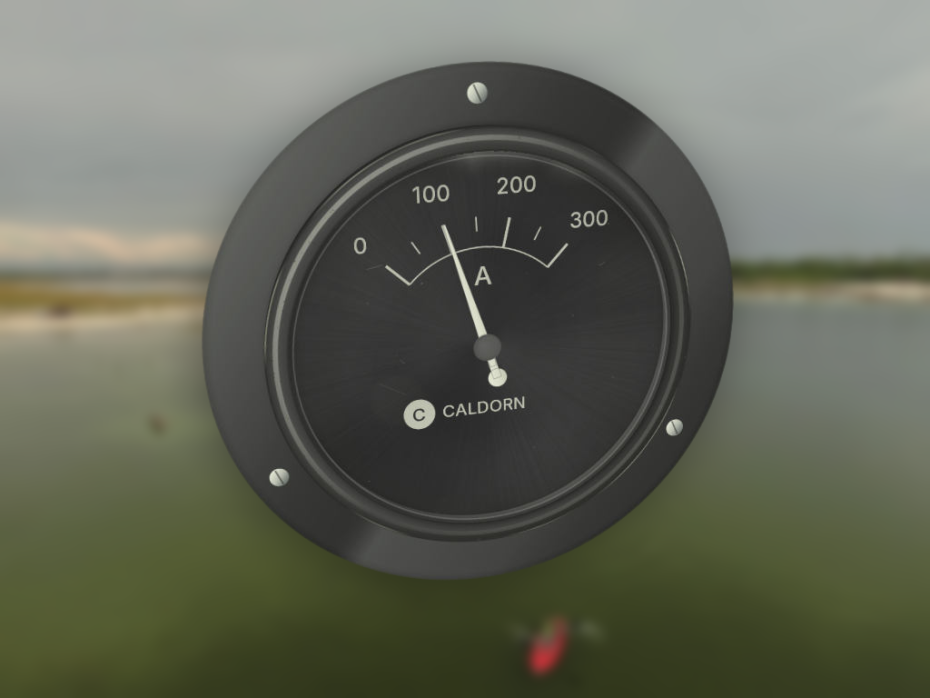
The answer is A 100
